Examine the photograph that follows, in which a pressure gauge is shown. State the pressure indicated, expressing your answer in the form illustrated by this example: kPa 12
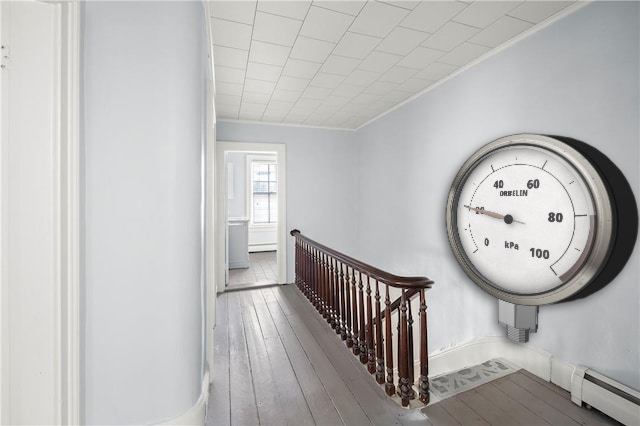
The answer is kPa 20
